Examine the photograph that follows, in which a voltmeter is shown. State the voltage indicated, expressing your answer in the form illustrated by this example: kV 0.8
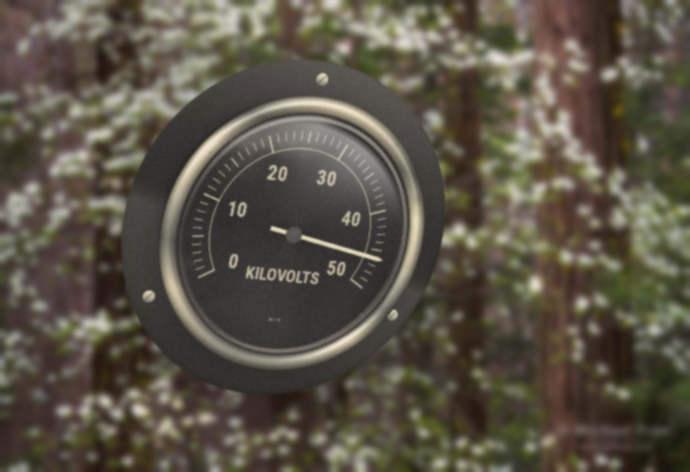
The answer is kV 46
